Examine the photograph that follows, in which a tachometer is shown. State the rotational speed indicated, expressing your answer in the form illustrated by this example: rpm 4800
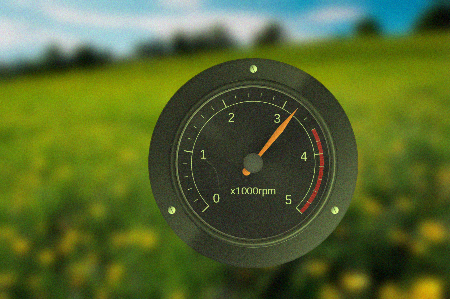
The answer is rpm 3200
